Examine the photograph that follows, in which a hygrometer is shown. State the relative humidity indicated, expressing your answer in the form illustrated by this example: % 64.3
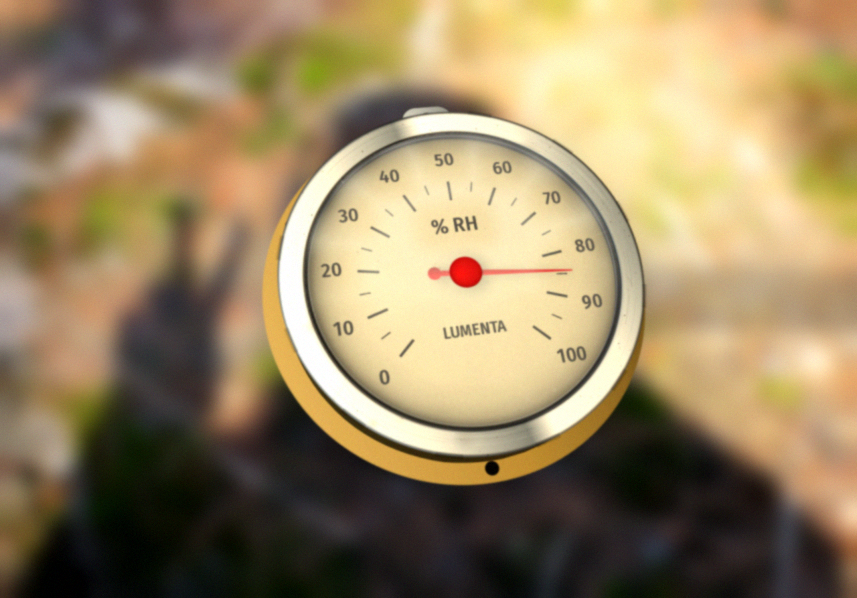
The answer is % 85
